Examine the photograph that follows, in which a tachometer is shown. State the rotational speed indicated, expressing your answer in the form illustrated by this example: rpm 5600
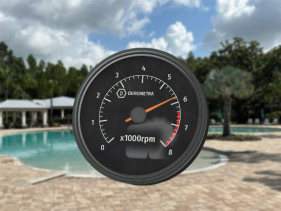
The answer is rpm 5800
